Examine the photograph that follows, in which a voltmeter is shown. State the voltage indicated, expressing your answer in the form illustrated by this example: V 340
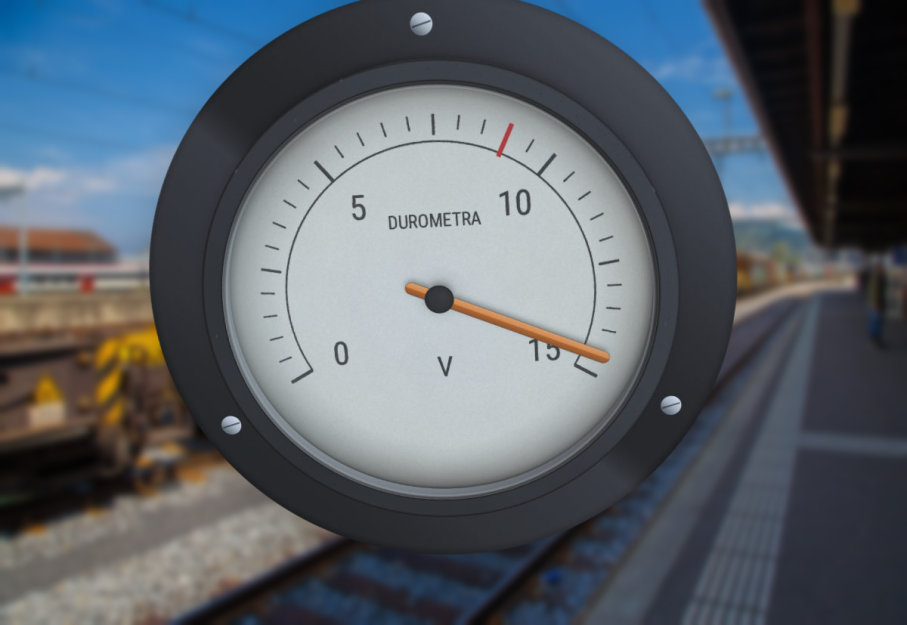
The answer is V 14.5
